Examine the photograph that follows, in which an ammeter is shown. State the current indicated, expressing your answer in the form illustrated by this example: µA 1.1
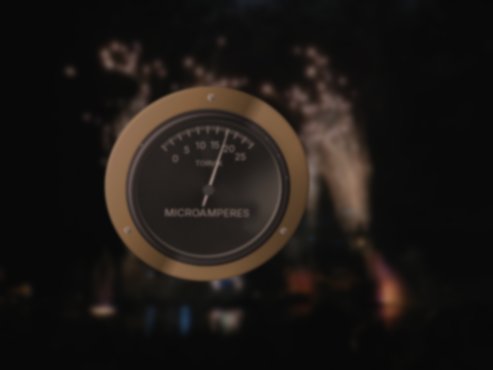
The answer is µA 17.5
